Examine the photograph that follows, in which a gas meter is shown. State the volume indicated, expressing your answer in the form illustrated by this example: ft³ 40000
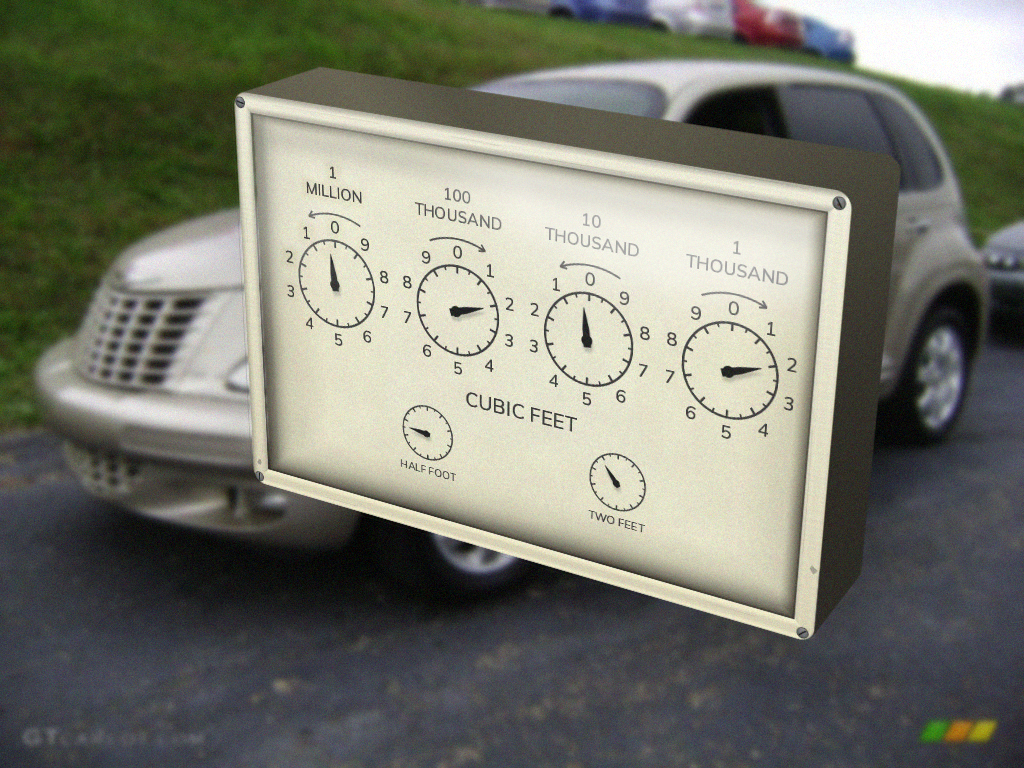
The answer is ft³ 20200
